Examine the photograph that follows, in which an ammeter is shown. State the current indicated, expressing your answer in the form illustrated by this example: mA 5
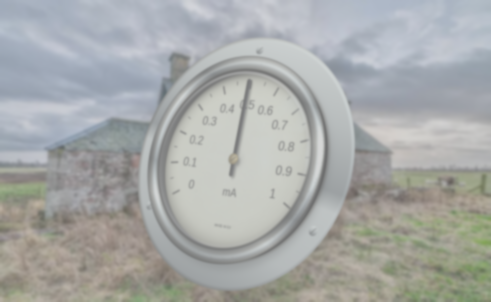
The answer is mA 0.5
